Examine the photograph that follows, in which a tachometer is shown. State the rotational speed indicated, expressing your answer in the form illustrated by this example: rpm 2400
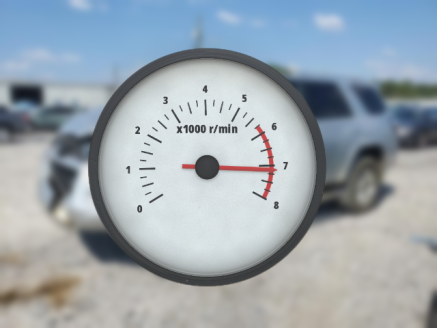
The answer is rpm 7125
